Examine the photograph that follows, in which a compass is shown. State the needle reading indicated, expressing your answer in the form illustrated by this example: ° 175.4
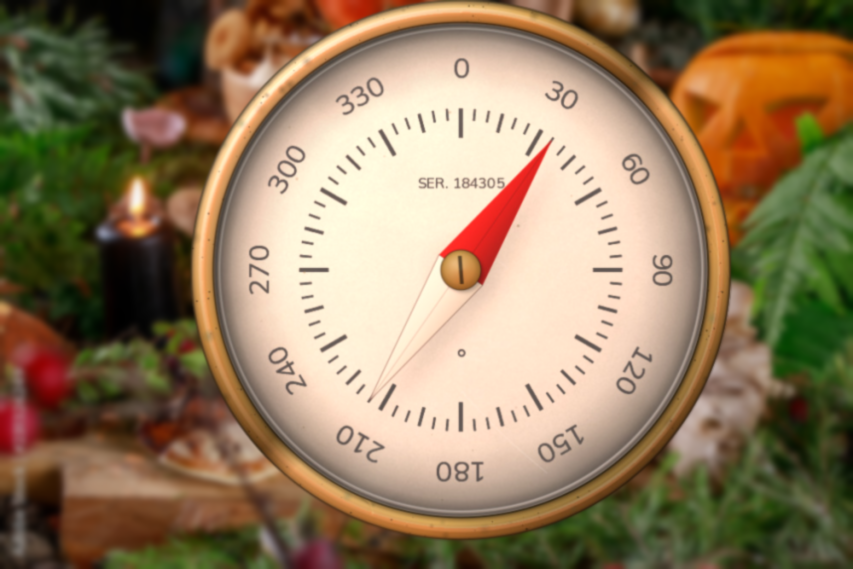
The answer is ° 35
